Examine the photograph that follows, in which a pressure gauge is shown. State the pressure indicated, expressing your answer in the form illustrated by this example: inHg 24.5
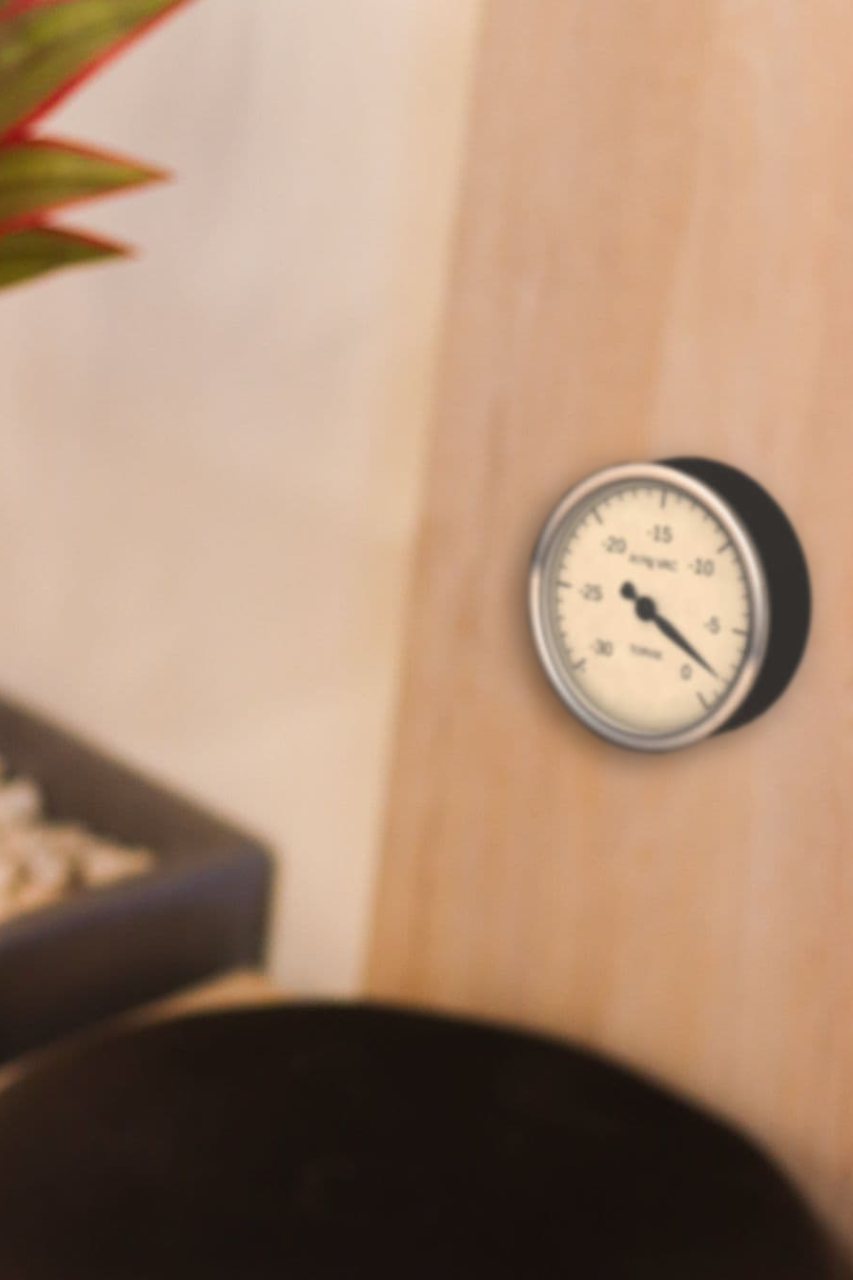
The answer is inHg -2
